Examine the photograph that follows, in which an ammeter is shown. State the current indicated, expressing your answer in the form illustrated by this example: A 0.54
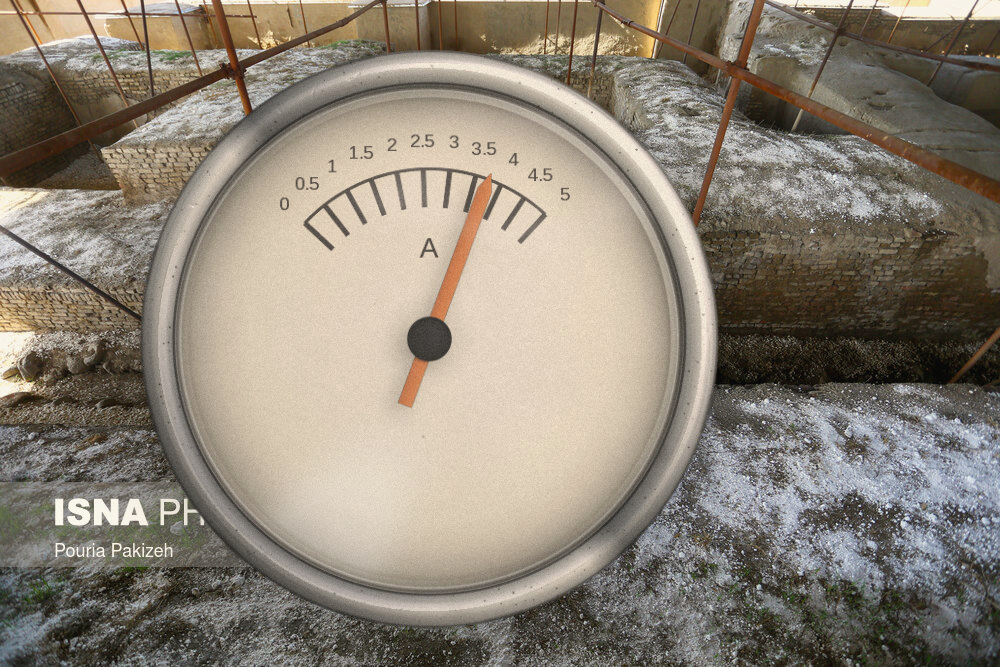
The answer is A 3.75
